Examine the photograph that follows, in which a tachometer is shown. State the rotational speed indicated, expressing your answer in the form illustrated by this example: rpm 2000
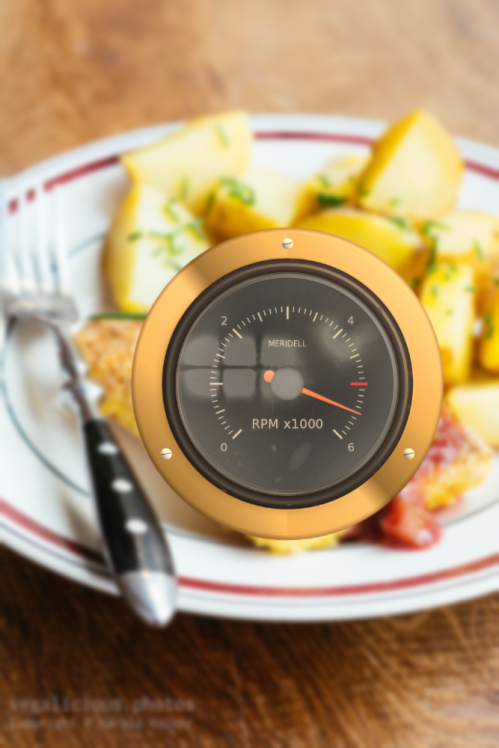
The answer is rpm 5500
